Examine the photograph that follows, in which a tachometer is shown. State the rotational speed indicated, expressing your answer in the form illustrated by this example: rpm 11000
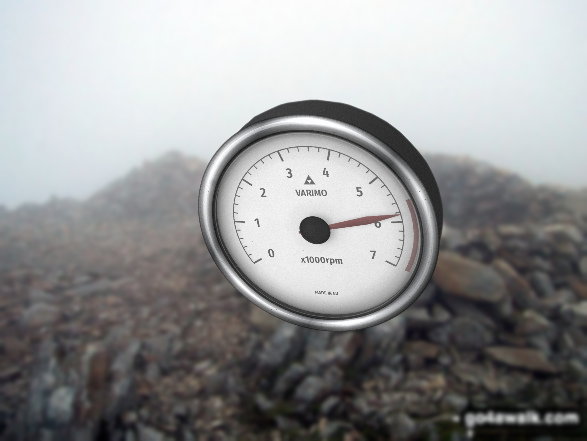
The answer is rpm 5800
